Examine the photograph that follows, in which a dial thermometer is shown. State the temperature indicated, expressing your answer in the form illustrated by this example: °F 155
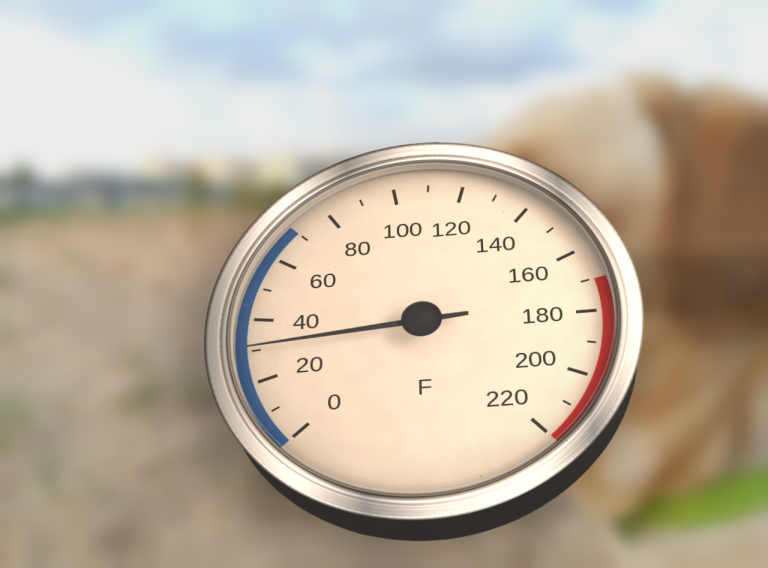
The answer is °F 30
